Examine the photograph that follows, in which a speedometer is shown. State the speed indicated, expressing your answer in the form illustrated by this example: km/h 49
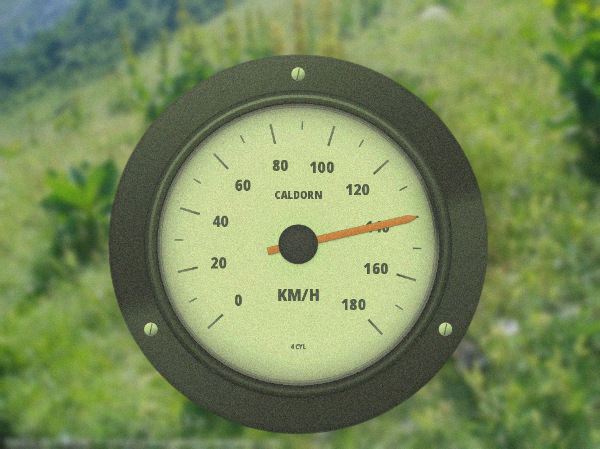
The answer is km/h 140
